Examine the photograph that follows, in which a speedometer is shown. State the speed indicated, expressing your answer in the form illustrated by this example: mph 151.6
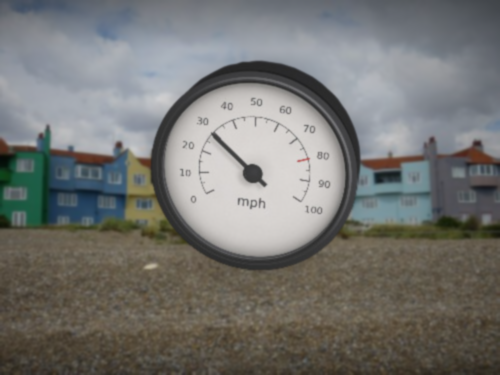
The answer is mph 30
